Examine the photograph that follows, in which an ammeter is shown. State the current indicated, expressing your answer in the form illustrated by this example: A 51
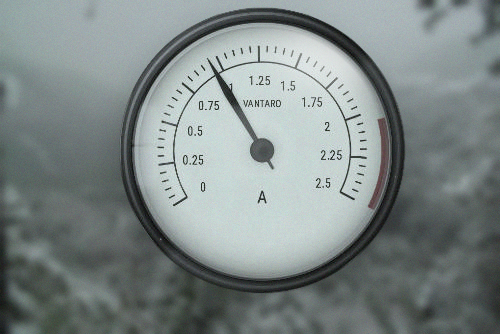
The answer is A 0.95
